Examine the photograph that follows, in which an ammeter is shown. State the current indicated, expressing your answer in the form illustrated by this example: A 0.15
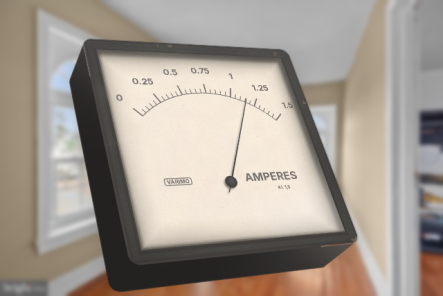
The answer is A 1.15
